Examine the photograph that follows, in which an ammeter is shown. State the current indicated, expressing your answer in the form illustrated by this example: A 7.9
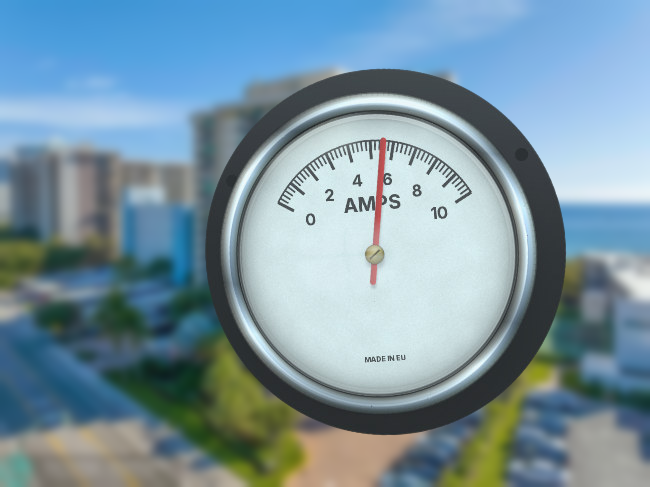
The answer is A 5.6
